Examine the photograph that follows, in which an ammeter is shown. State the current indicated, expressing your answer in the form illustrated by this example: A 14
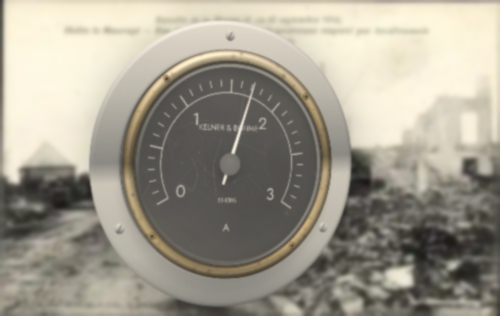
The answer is A 1.7
